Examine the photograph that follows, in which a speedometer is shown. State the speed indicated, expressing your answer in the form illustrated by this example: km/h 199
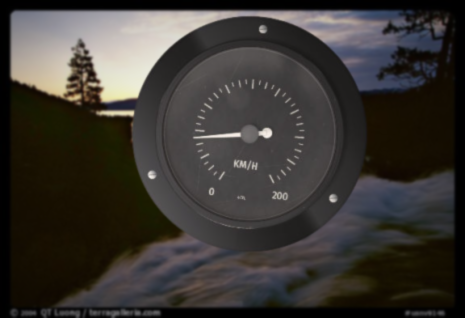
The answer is km/h 35
